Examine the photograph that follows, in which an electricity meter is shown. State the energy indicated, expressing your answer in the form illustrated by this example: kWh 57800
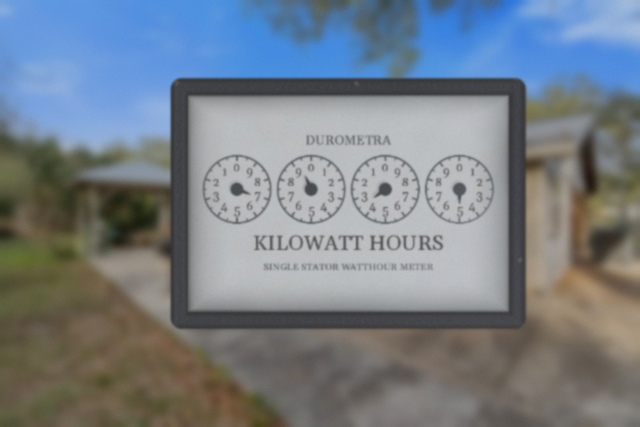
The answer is kWh 6935
